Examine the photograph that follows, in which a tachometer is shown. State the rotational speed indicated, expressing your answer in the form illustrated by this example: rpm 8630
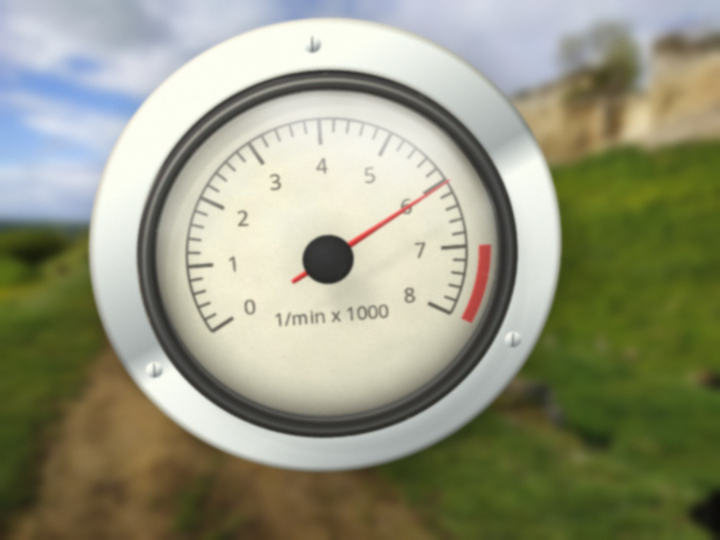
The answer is rpm 6000
